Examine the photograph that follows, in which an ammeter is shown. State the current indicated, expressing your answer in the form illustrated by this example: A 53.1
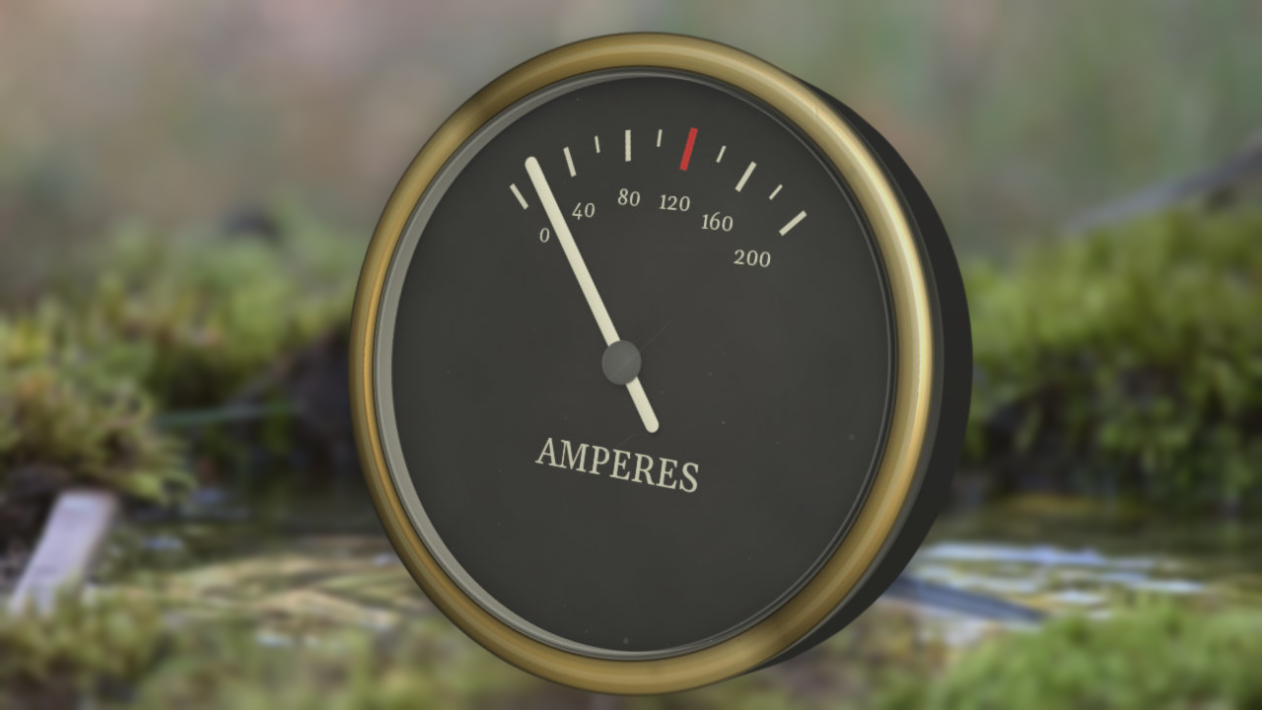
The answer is A 20
